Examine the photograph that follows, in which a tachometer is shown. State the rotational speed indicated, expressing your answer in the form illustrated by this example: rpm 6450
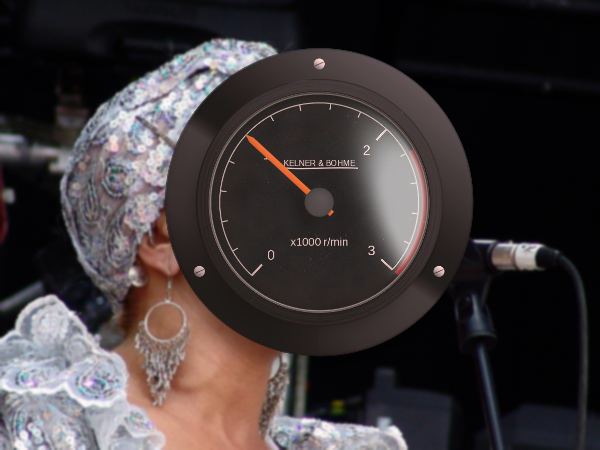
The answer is rpm 1000
